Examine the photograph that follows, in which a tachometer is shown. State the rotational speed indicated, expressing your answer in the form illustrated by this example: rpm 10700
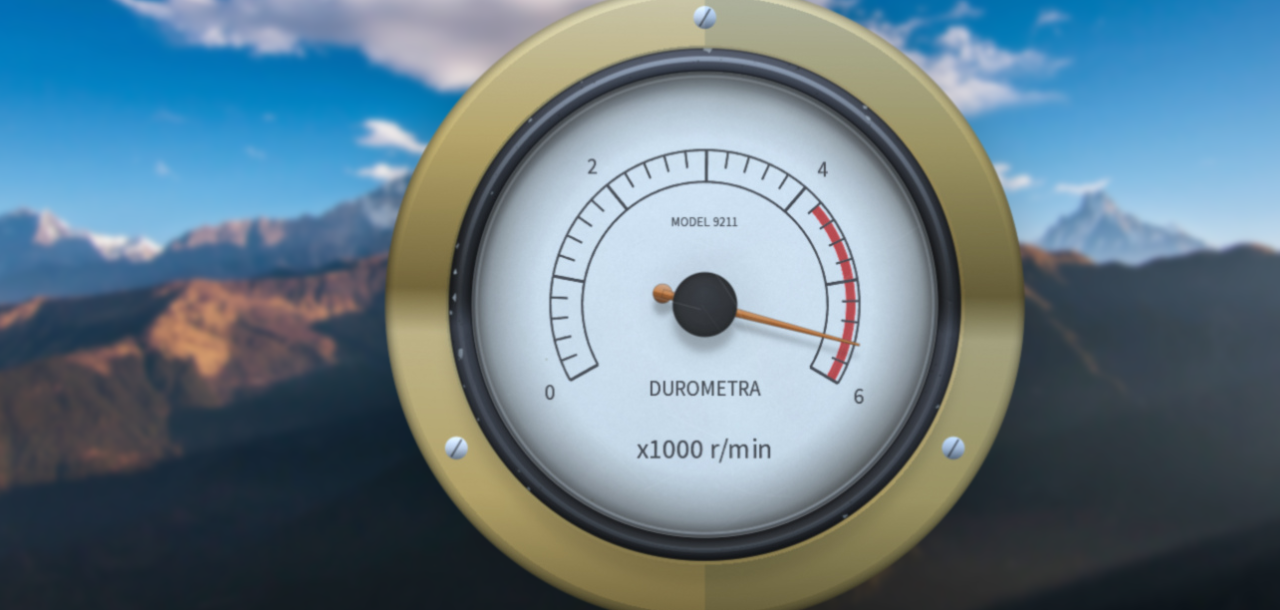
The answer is rpm 5600
